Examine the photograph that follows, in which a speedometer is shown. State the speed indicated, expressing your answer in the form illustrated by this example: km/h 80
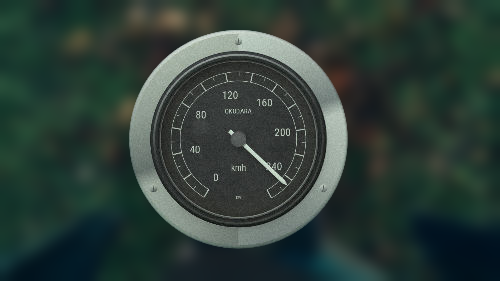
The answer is km/h 245
